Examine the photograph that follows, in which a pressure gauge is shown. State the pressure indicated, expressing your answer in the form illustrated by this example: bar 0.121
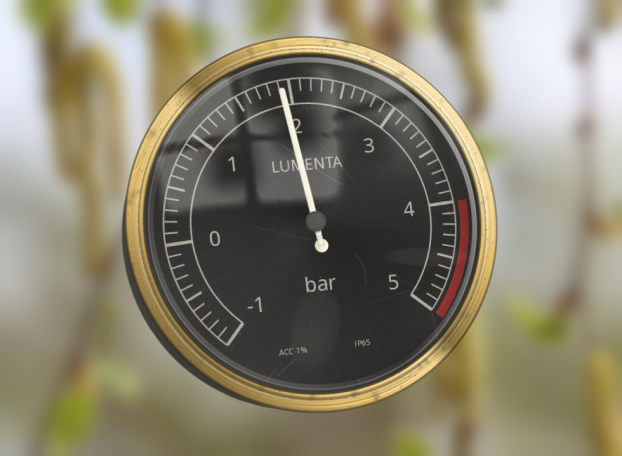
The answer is bar 1.9
